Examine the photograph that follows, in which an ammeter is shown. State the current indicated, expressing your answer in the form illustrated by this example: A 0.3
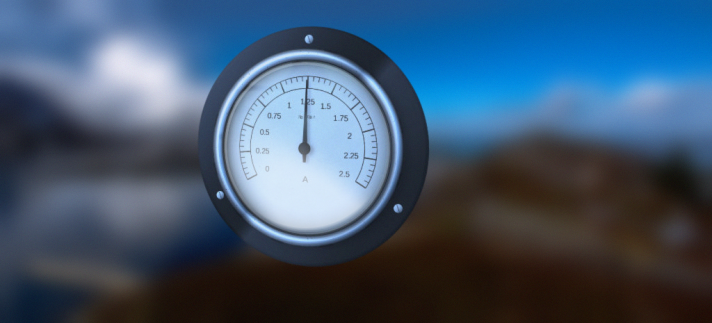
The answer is A 1.25
